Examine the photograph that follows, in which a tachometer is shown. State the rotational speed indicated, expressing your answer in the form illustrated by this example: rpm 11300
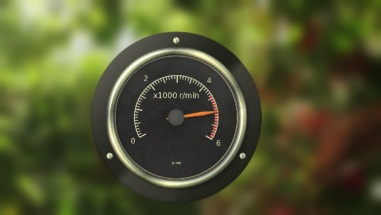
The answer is rpm 5000
